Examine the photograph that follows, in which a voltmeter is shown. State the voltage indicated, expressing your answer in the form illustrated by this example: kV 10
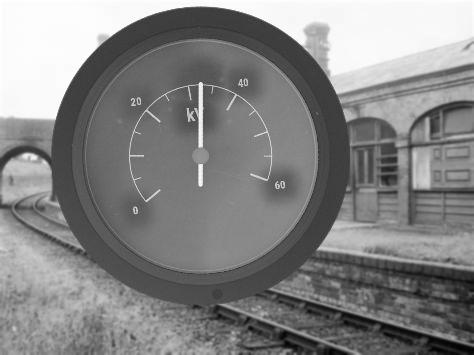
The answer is kV 32.5
